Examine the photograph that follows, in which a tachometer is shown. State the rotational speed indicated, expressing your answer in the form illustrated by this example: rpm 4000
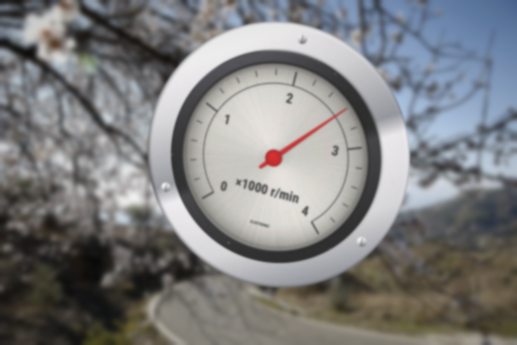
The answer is rpm 2600
